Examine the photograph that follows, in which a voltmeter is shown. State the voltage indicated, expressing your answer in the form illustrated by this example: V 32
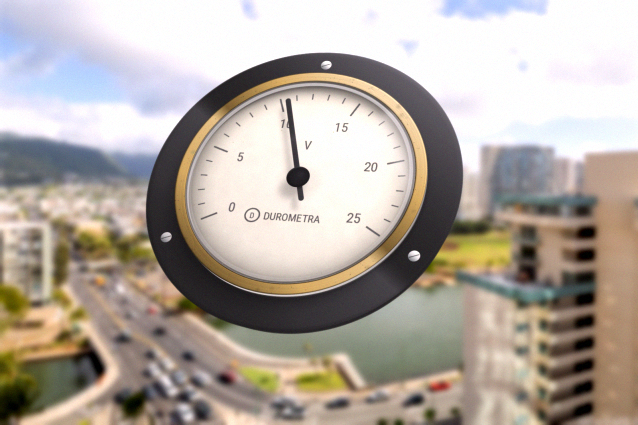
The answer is V 10.5
